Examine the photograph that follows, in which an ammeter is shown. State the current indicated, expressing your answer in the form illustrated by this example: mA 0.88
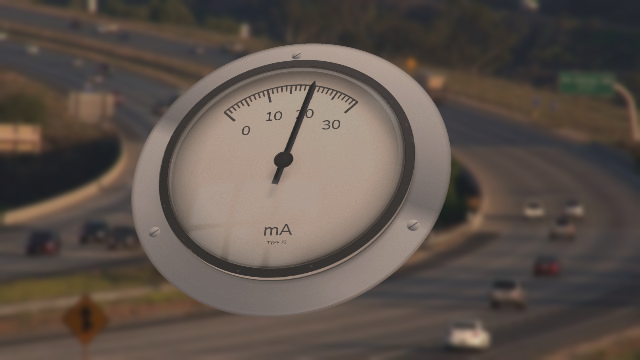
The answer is mA 20
